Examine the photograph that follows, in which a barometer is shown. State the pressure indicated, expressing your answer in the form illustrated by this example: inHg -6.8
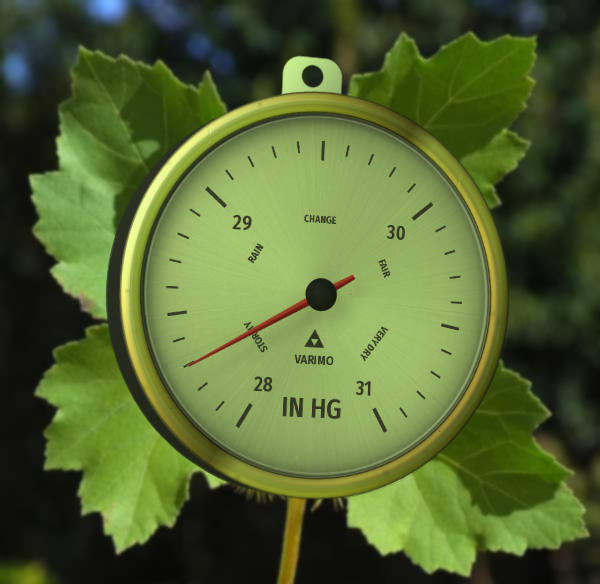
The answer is inHg 28.3
